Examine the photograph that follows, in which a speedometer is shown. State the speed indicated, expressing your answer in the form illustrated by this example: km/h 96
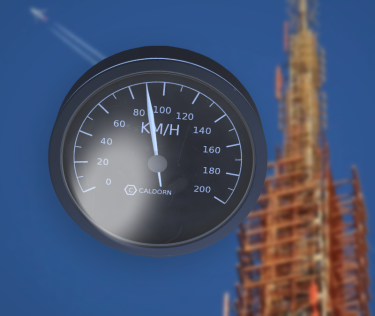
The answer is km/h 90
